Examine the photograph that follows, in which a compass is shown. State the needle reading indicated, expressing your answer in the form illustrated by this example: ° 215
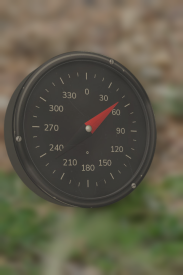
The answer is ° 50
